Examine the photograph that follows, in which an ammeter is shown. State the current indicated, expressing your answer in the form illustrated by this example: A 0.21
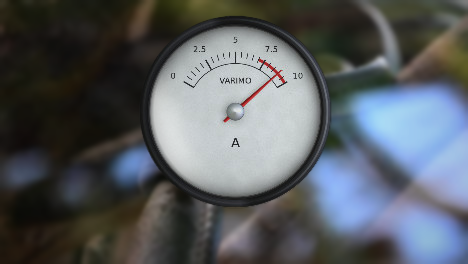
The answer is A 9
